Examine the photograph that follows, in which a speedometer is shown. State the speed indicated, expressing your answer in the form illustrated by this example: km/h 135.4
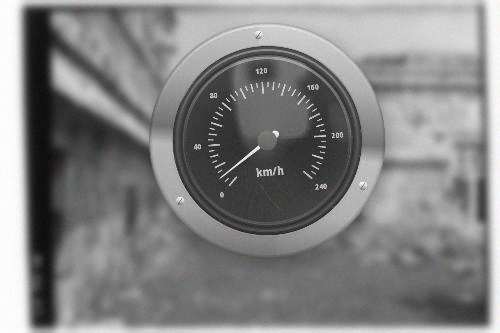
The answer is km/h 10
